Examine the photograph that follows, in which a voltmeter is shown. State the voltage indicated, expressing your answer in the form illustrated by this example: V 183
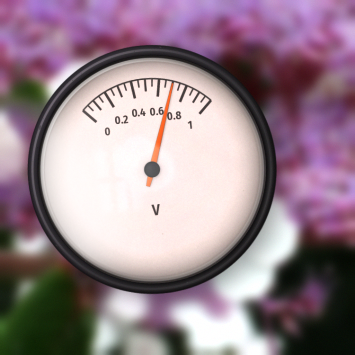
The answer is V 0.7
